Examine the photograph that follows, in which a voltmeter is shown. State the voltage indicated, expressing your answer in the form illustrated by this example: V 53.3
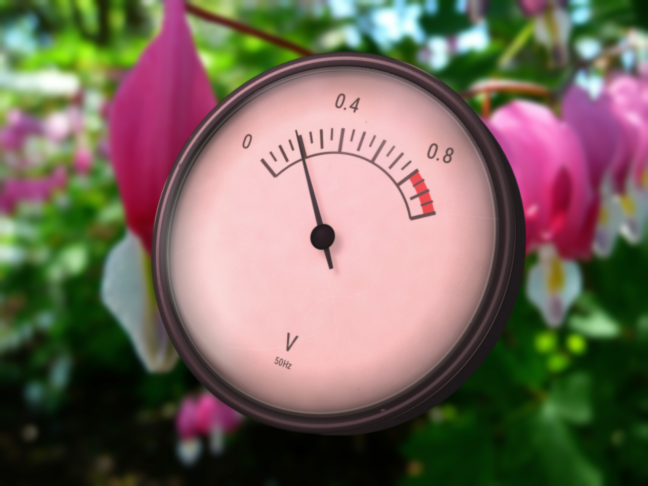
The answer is V 0.2
